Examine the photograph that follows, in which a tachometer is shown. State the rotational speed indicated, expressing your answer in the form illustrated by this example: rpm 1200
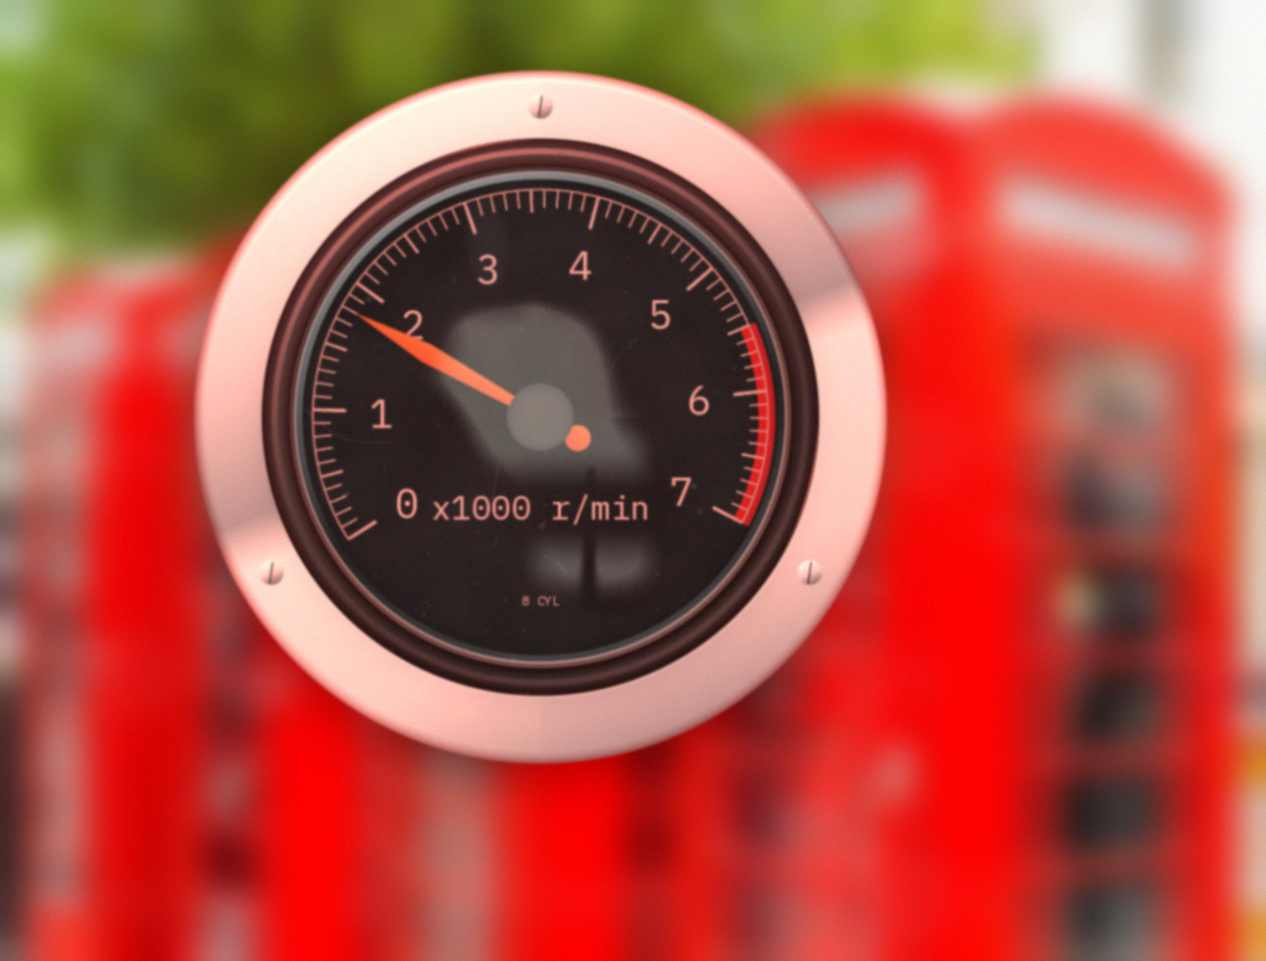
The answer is rpm 1800
